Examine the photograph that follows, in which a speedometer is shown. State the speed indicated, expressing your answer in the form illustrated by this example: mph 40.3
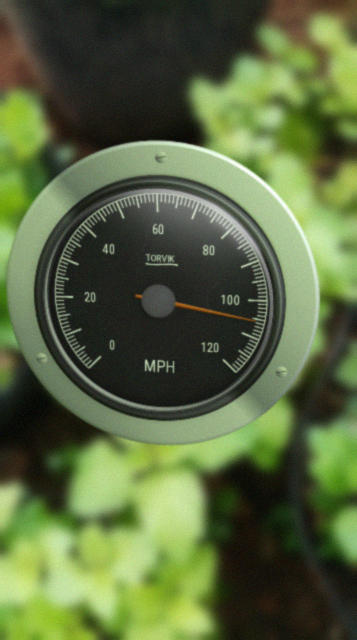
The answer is mph 105
